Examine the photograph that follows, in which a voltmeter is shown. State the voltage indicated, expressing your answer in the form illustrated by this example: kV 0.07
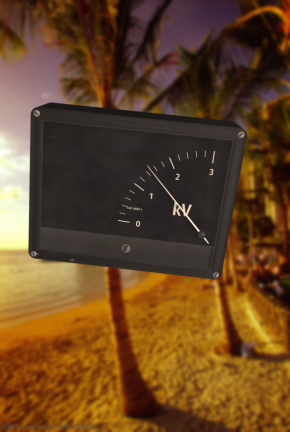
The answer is kV 1.5
